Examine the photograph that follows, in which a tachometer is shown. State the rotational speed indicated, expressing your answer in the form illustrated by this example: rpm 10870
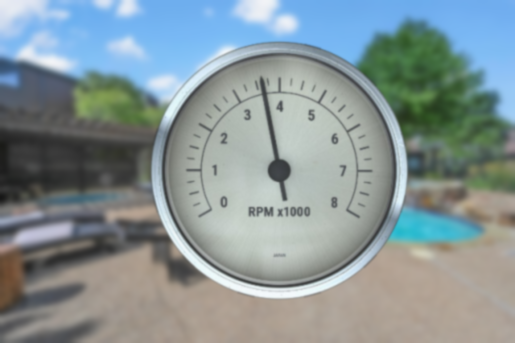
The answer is rpm 3625
